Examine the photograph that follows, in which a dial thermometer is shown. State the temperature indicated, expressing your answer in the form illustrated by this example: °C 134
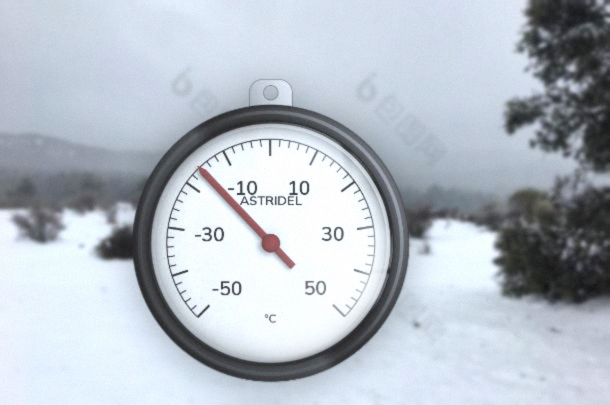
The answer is °C -16
